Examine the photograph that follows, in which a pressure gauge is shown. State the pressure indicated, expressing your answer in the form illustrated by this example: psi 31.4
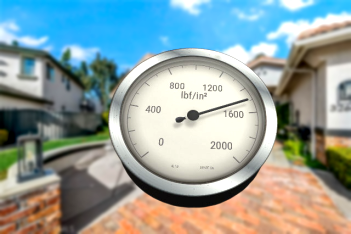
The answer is psi 1500
